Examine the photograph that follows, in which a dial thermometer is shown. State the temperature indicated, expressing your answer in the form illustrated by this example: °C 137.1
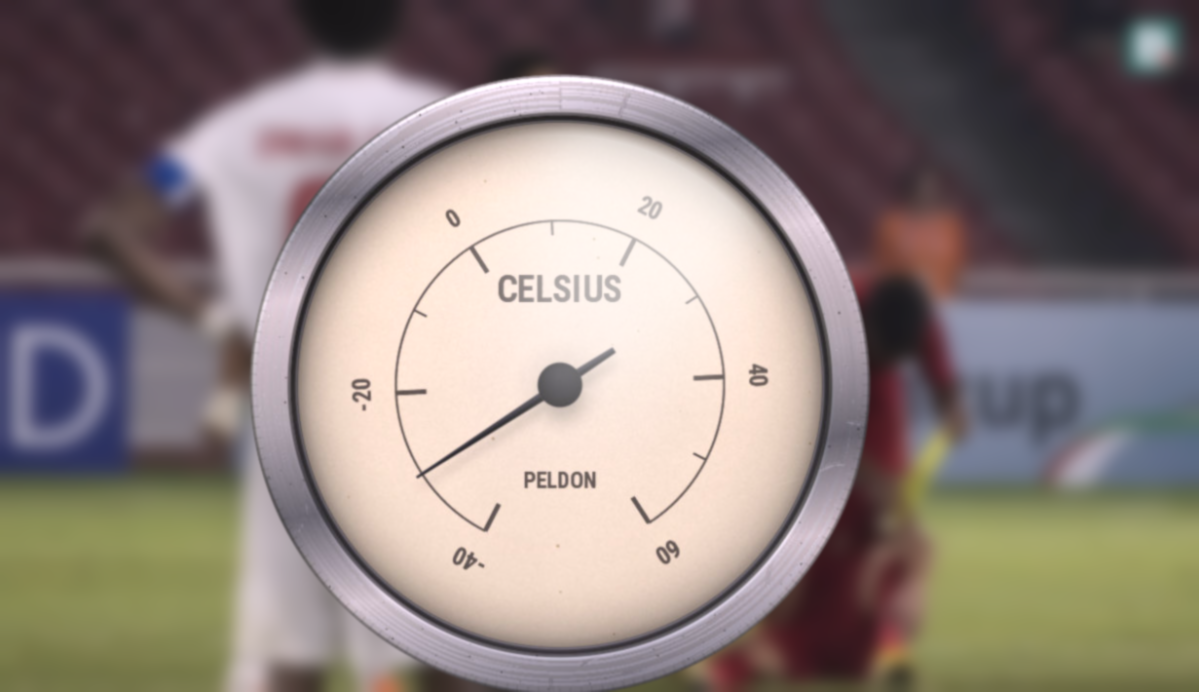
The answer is °C -30
